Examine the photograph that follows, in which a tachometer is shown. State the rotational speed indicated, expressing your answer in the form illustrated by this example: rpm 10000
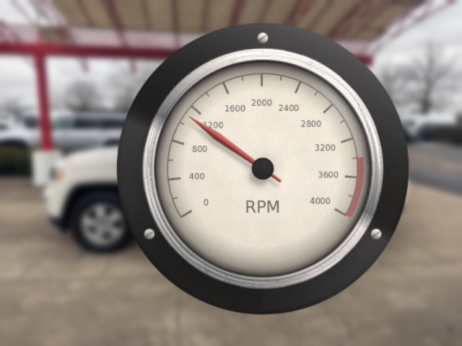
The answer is rpm 1100
